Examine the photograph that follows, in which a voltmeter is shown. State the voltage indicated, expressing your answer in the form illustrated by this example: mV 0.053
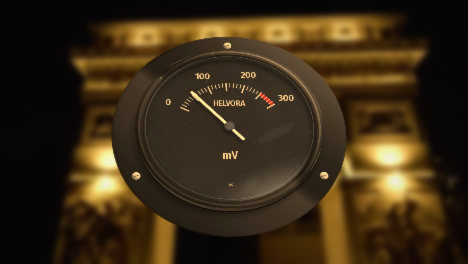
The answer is mV 50
